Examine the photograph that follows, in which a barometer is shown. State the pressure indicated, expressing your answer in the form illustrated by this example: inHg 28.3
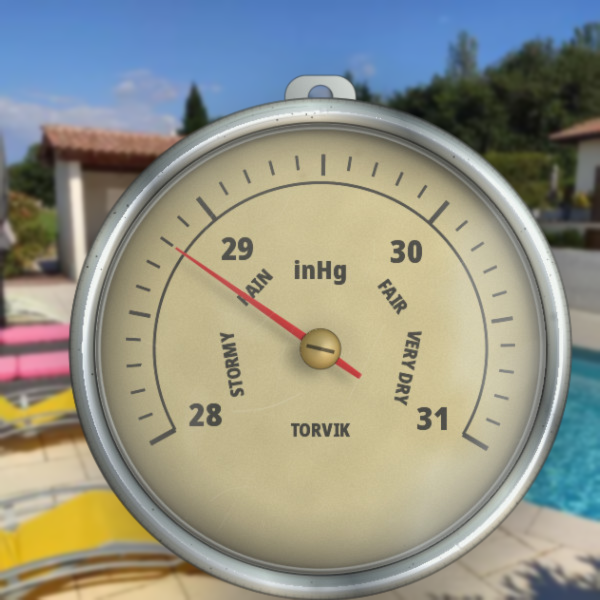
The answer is inHg 28.8
